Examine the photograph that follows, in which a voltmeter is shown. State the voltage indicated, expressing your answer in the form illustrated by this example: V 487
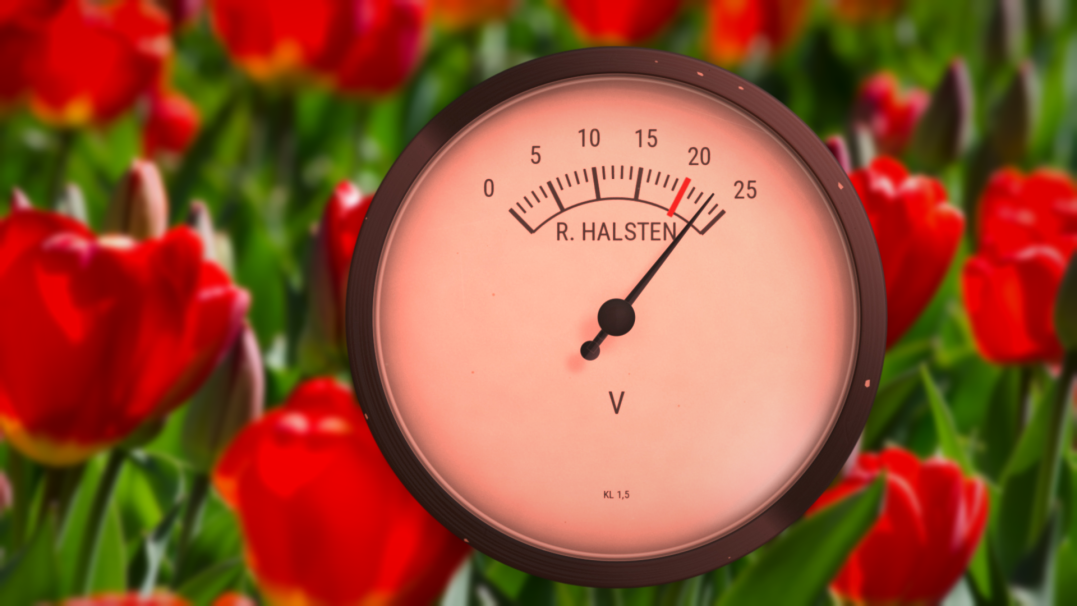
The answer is V 23
